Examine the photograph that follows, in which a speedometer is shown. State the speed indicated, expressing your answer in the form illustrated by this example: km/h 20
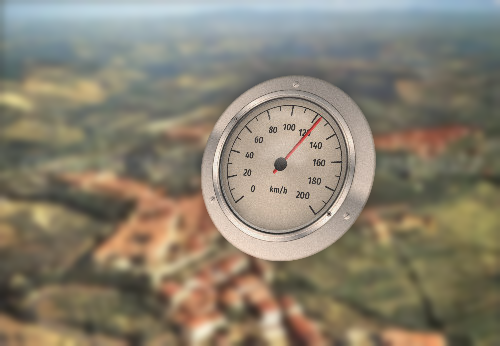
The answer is km/h 125
